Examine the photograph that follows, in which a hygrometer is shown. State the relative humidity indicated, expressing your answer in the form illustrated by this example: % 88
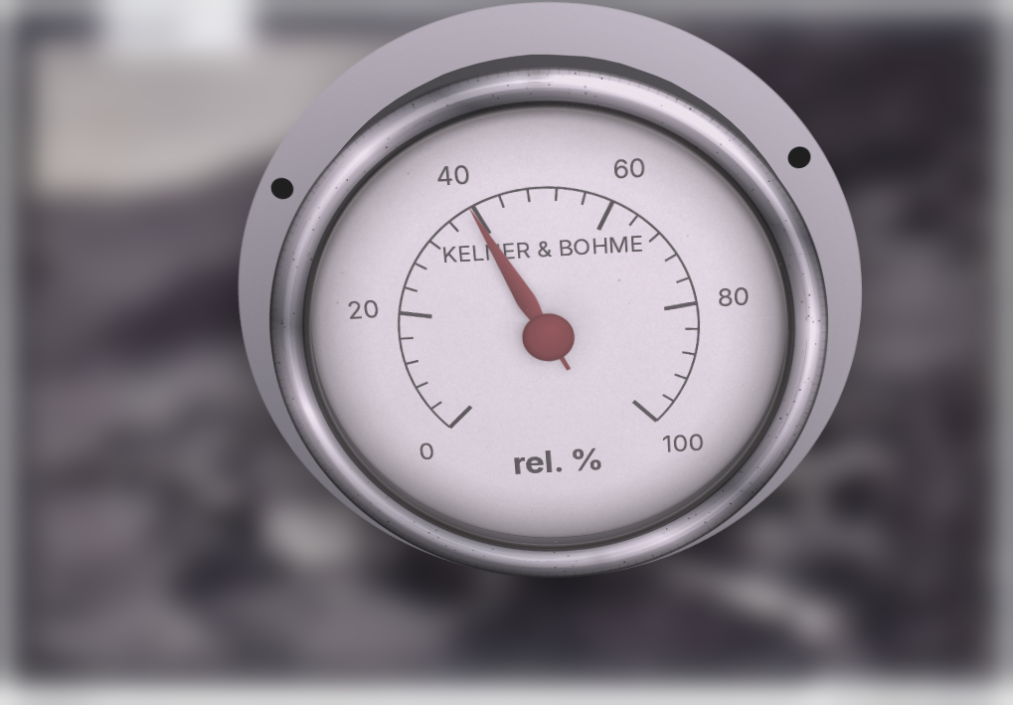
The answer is % 40
